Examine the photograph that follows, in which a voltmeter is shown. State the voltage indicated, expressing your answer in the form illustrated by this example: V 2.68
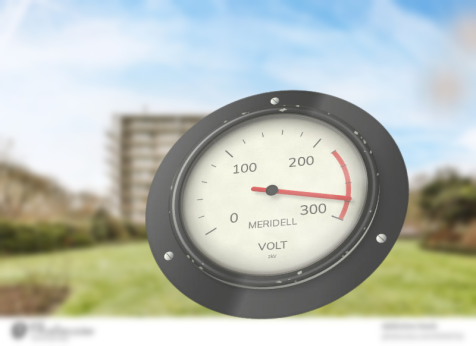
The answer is V 280
